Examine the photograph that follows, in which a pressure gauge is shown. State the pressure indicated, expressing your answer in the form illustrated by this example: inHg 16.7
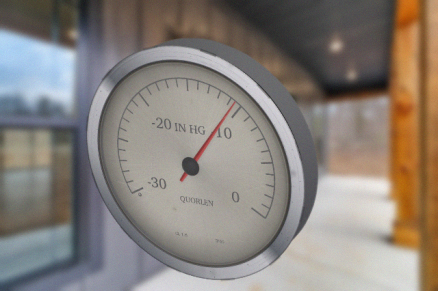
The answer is inHg -10.5
